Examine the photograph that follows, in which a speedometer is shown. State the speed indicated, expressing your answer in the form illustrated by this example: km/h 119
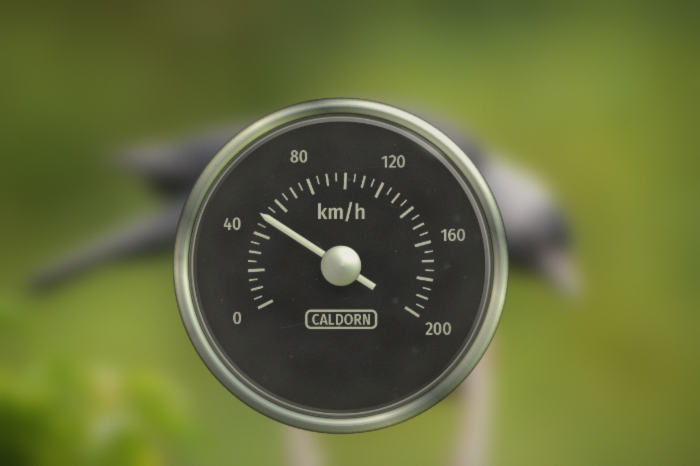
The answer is km/h 50
